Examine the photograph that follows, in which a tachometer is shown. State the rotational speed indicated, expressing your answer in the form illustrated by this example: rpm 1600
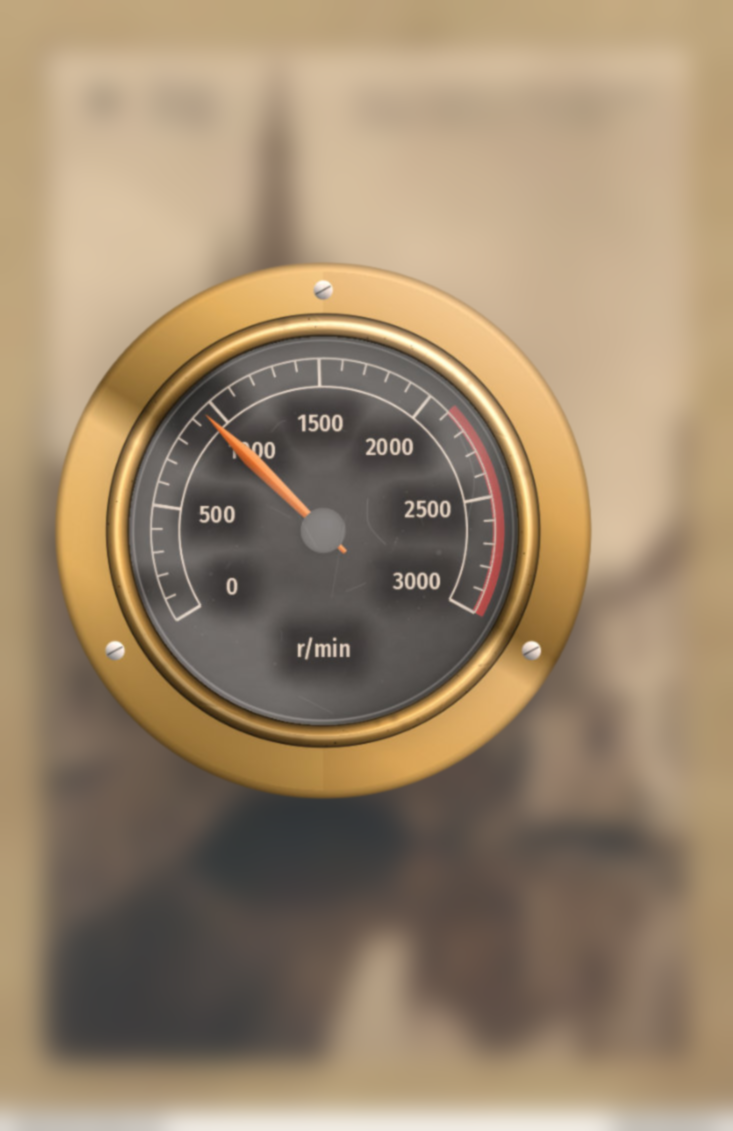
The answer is rpm 950
